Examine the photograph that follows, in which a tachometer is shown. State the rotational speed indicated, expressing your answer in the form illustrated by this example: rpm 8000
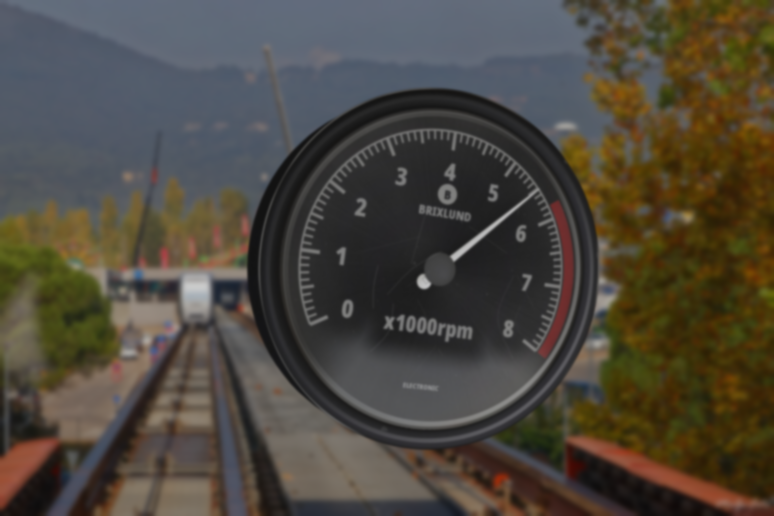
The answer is rpm 5500
